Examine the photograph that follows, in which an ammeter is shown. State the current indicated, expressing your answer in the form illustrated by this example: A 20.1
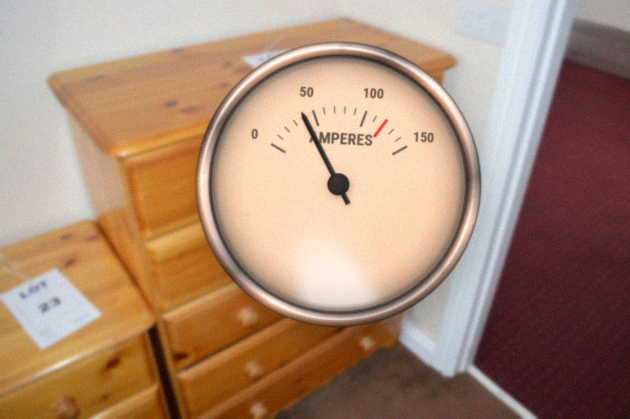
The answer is A 40
